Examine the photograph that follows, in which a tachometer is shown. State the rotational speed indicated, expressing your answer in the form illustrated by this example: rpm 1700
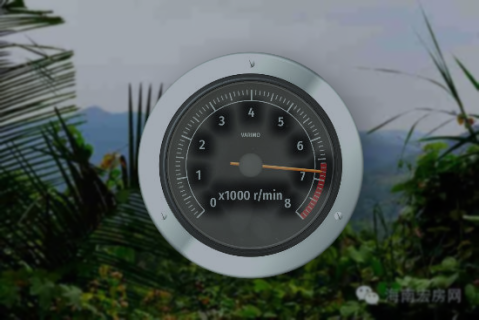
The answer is rpm 6800
